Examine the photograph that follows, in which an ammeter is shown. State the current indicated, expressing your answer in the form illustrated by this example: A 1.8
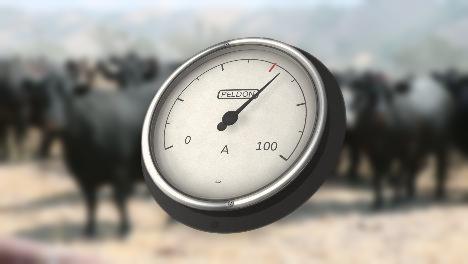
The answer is A 65
